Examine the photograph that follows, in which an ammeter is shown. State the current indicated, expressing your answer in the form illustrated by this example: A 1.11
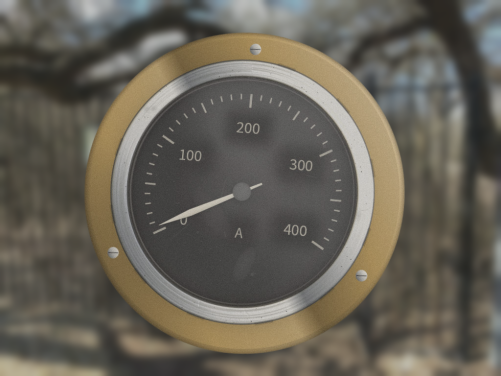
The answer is A 5
